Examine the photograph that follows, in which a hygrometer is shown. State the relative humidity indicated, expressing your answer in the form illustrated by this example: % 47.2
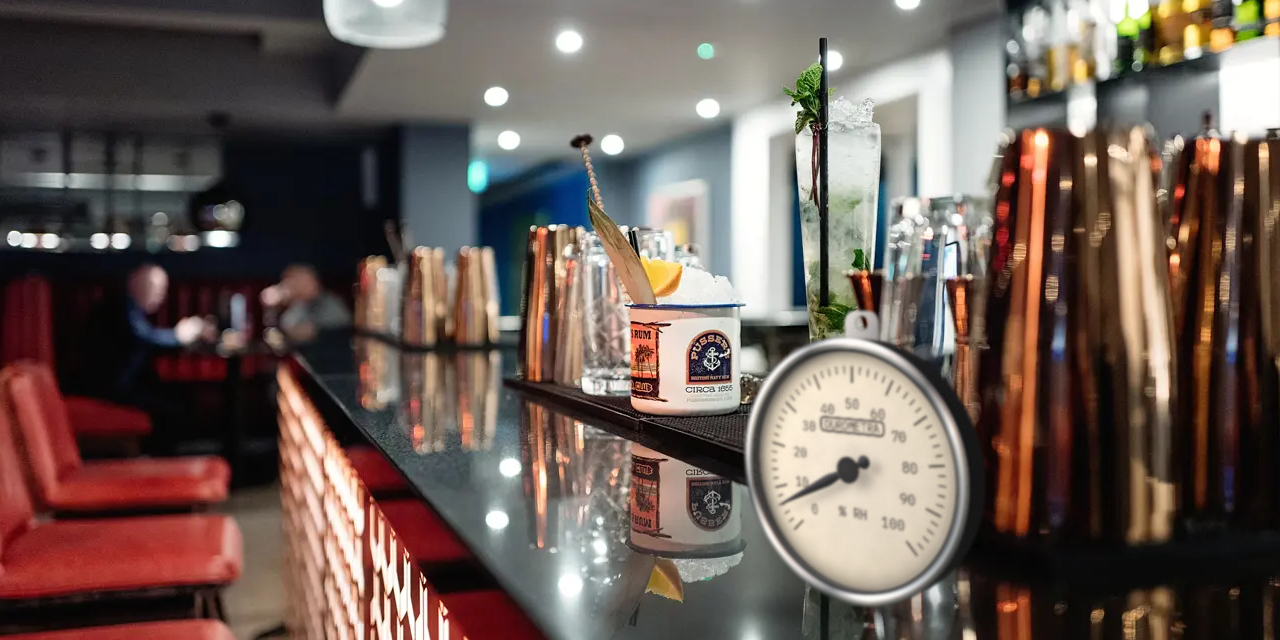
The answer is % 6
